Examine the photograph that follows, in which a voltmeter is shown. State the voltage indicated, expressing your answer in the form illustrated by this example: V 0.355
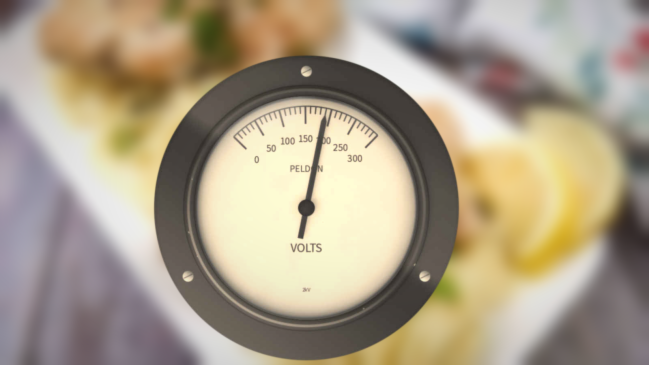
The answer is V 190
